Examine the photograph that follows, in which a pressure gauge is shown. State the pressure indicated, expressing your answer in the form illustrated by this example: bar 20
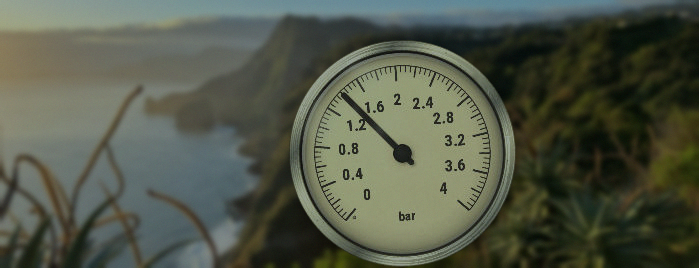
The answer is bar 1.4
